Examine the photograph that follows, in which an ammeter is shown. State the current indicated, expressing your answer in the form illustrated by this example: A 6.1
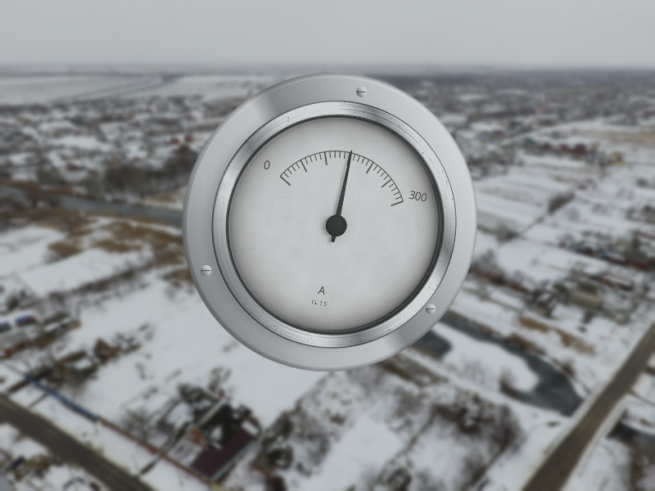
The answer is A 150
